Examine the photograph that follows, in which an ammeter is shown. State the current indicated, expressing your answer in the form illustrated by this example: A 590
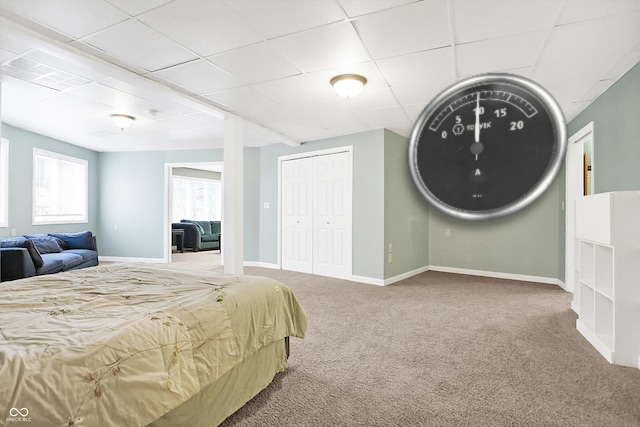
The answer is A 10
